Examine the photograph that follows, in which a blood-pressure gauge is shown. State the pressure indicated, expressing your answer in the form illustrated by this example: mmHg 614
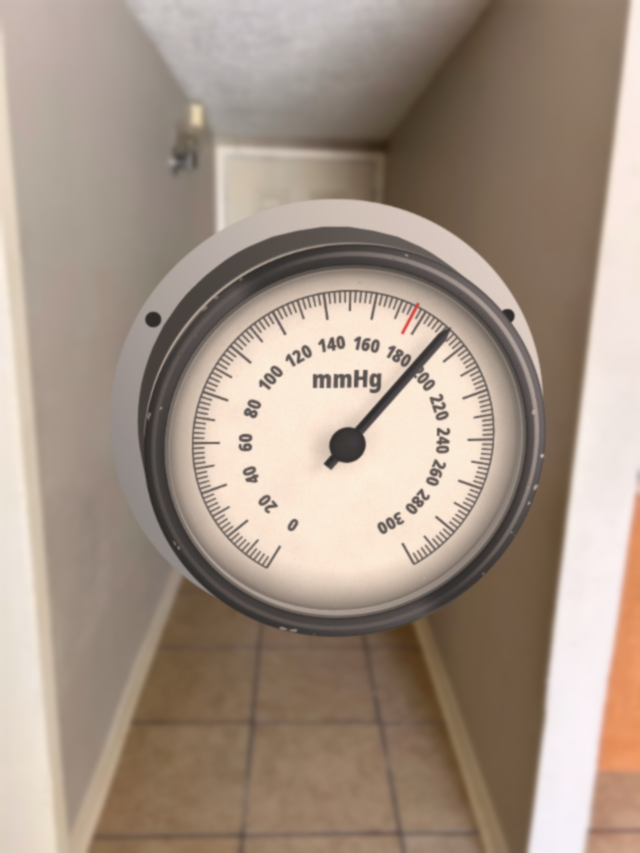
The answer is mmHg 190
